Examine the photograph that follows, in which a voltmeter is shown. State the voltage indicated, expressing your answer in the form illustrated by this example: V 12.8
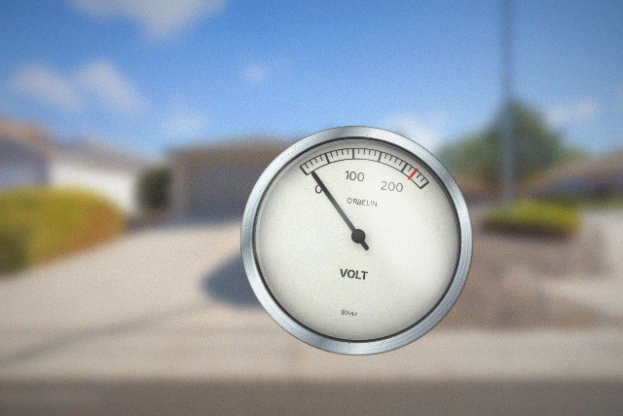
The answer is V 10
